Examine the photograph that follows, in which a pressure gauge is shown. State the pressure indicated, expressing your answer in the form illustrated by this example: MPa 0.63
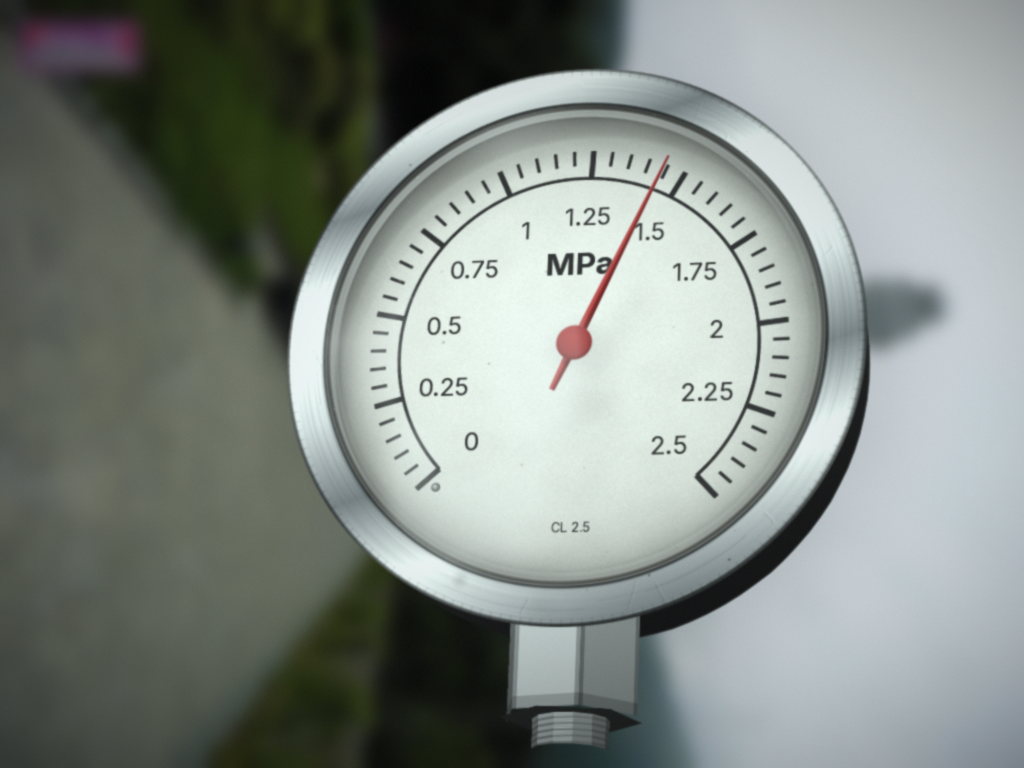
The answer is MPa 1.45
